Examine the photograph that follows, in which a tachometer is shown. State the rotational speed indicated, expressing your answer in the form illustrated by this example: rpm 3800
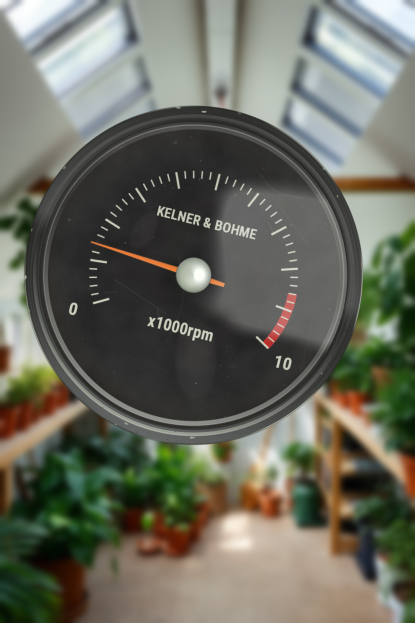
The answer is rpm 1400
